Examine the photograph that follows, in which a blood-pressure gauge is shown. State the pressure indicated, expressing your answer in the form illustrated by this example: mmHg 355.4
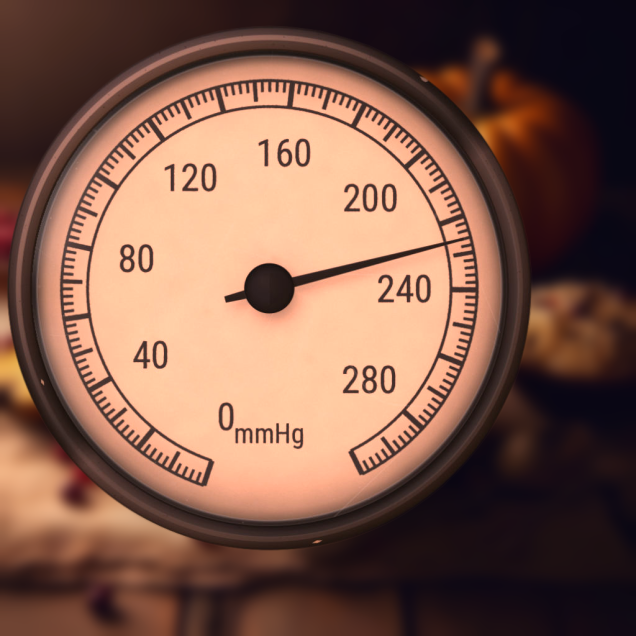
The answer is mmHg 226
